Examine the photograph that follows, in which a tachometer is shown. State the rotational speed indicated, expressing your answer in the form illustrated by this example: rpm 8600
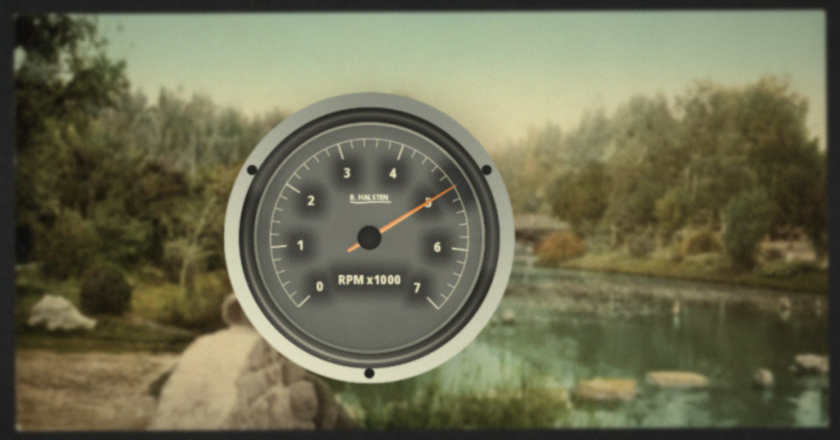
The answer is rpm 5000
